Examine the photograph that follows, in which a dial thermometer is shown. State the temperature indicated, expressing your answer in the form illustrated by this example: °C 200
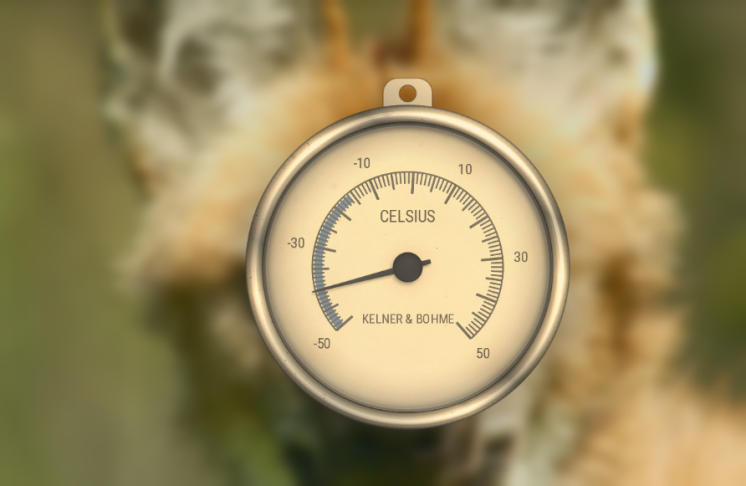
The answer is °C -40
